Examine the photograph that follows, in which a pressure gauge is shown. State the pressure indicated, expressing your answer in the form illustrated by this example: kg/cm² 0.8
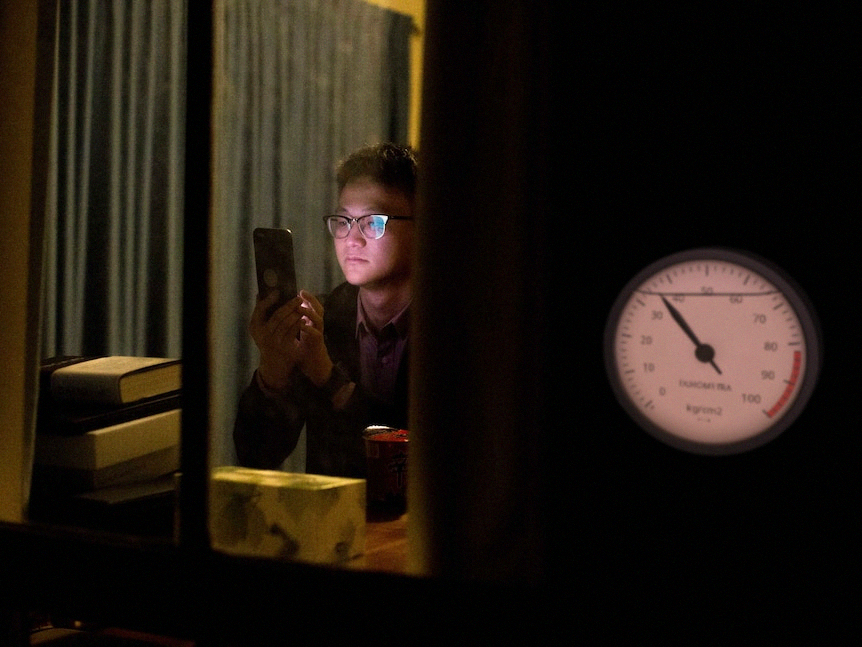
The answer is kg/cm² 36
